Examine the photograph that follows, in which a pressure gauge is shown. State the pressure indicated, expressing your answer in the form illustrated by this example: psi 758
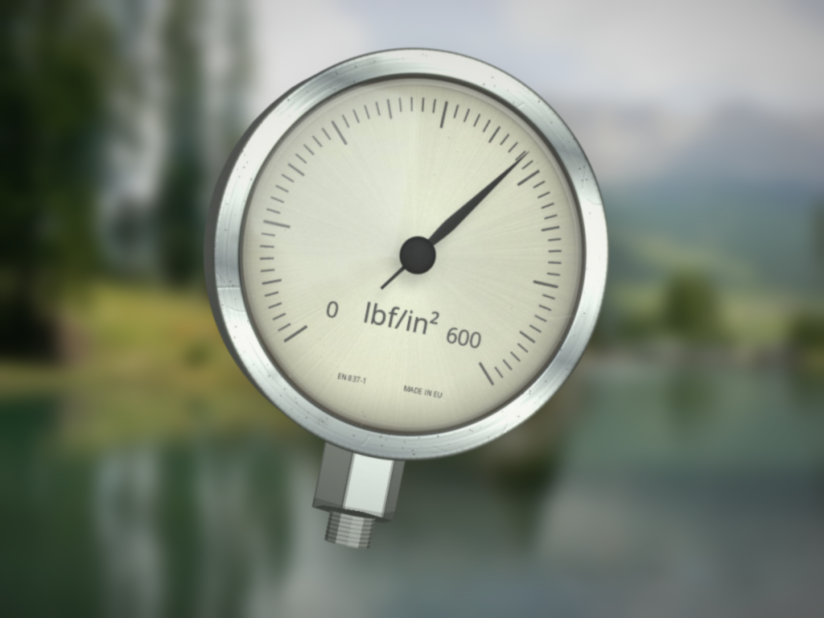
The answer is psi 380
